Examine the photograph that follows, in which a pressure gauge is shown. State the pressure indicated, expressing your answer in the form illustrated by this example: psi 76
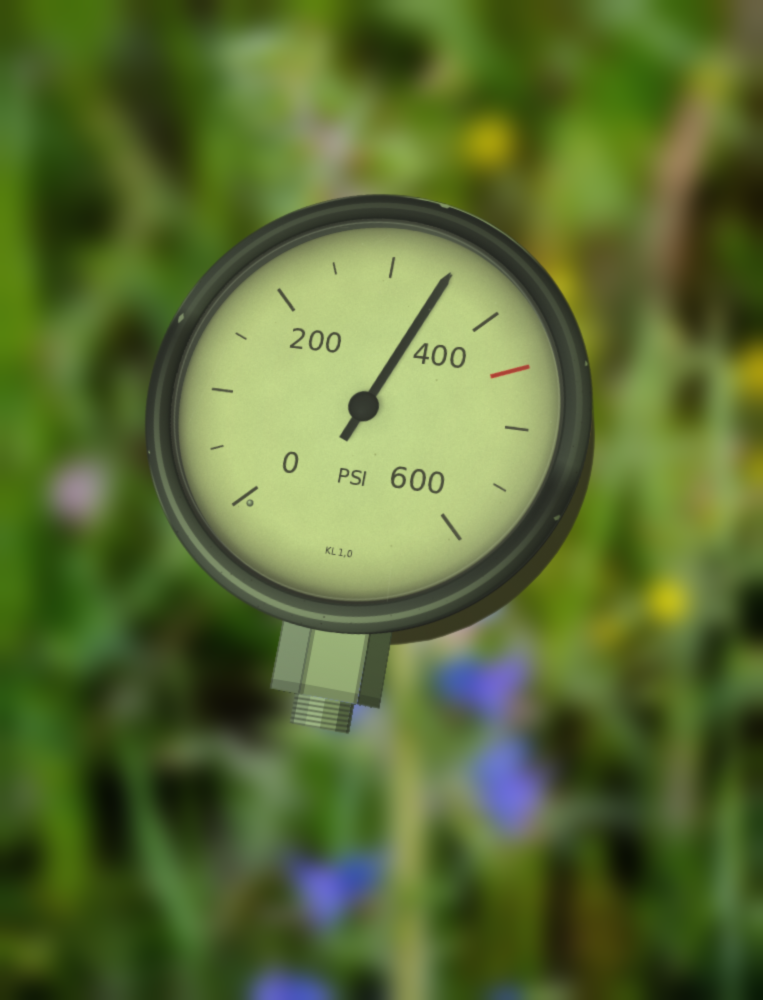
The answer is psi 350
